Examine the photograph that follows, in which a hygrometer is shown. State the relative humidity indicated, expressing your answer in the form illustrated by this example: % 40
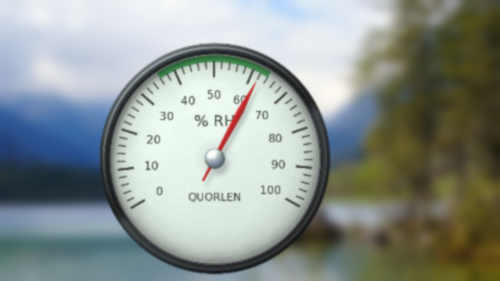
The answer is % 62
